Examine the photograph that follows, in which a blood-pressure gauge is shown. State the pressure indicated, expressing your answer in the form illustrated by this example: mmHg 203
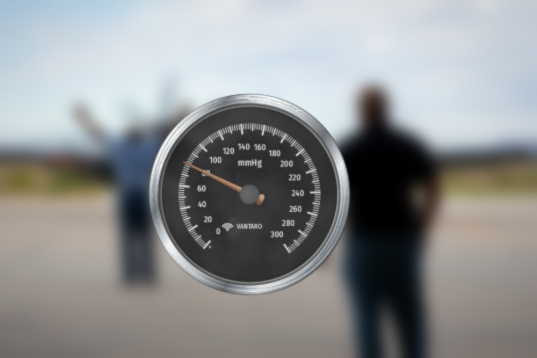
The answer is mmHg 80
